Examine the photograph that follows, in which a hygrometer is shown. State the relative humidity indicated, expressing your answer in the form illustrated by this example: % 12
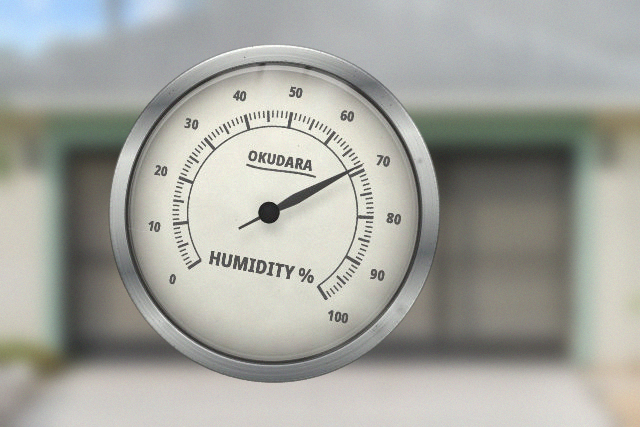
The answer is % 69
